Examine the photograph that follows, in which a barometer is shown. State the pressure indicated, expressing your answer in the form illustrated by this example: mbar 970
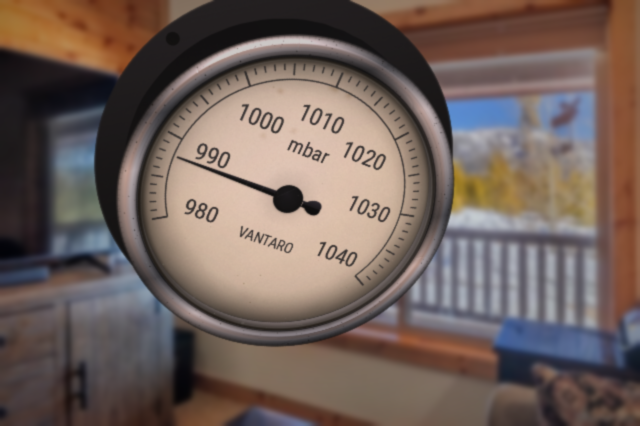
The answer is mbar 988
